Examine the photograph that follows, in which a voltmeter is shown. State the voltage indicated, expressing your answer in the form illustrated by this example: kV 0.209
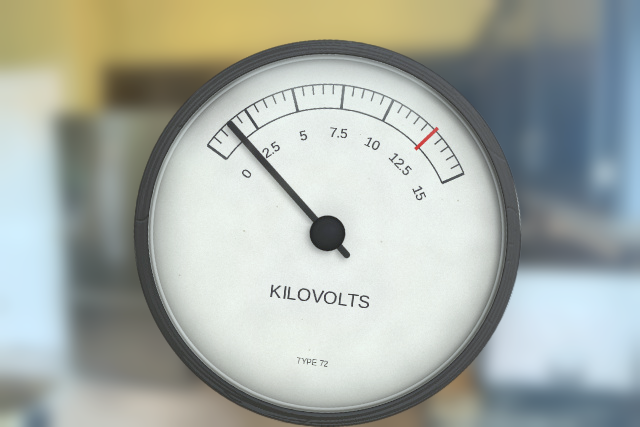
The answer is kV 1.5
